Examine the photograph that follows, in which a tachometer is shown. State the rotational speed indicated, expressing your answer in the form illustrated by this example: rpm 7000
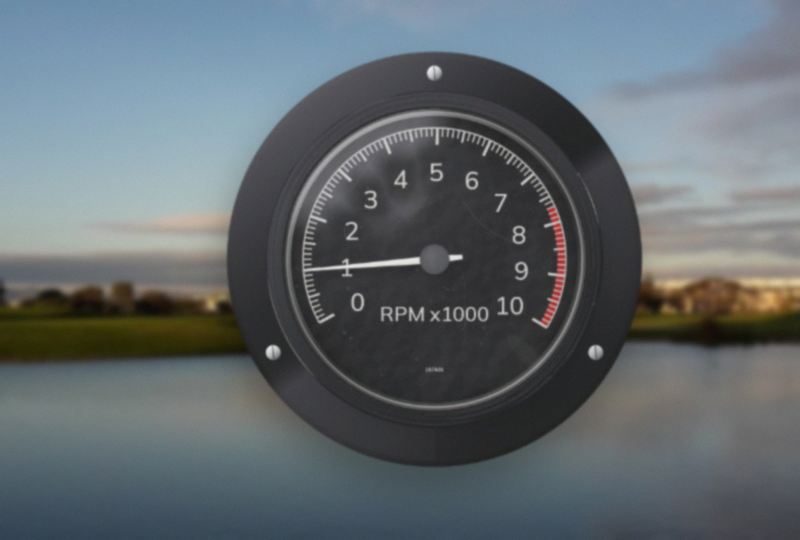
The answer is rpm 1000
